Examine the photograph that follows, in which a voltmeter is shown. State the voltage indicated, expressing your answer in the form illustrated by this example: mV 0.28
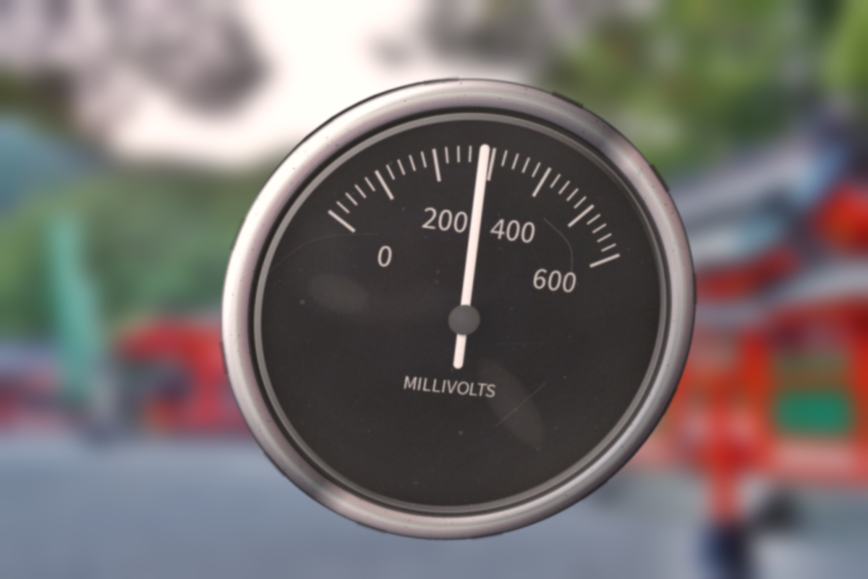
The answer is mV 280
